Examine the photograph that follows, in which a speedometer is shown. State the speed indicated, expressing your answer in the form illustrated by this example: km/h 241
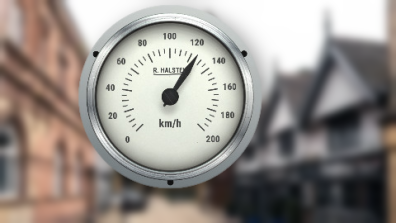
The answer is km/h 125
